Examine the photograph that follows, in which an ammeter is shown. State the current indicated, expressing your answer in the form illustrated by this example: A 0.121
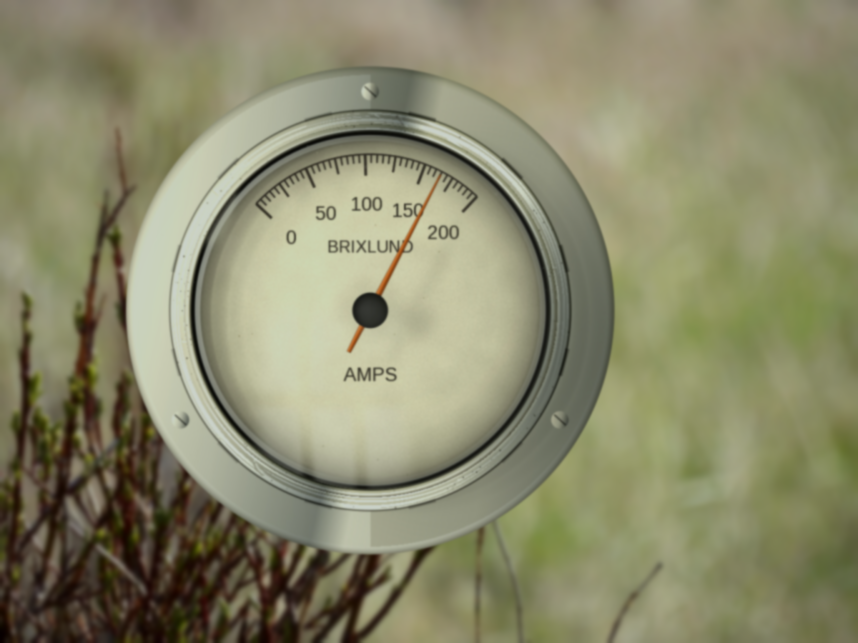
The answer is A 165
